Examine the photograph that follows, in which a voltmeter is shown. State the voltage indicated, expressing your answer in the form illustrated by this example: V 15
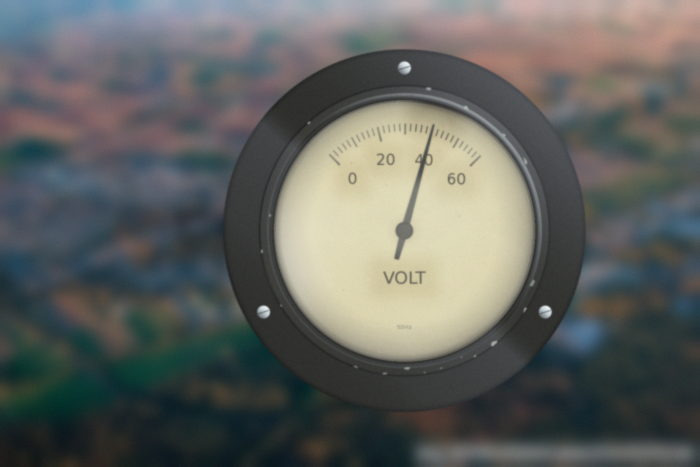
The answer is V 40
